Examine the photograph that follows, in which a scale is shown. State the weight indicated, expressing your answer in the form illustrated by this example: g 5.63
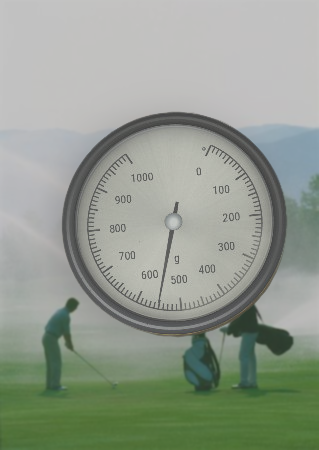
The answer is g 550
